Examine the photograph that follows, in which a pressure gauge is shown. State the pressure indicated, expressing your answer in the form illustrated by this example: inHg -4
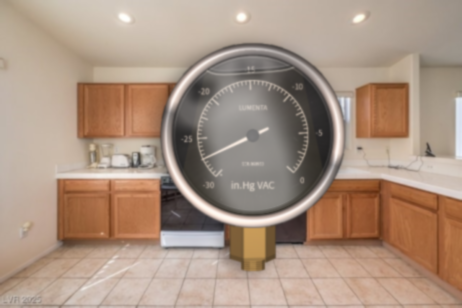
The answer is inHg -27.5
